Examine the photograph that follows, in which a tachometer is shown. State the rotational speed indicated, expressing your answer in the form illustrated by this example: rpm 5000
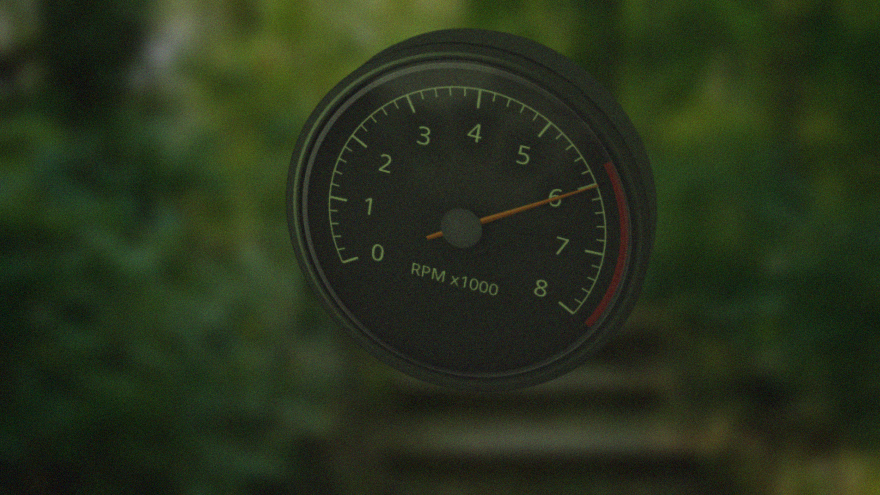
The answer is rpm 6000
